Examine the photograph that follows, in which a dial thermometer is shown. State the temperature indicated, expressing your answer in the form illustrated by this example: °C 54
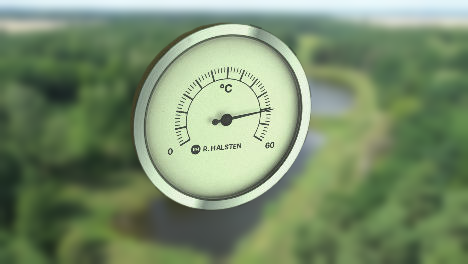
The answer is °C 50
